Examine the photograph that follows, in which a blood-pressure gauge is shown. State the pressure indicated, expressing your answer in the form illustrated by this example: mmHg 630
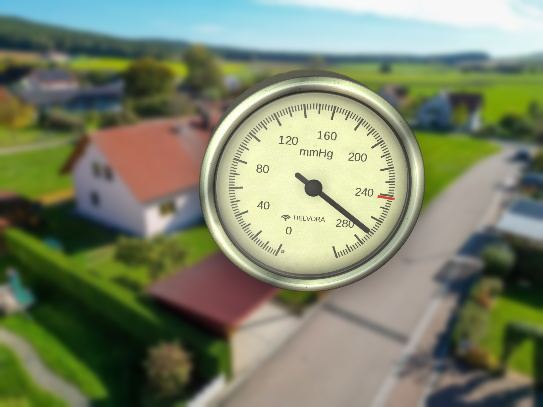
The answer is mmHg 270
